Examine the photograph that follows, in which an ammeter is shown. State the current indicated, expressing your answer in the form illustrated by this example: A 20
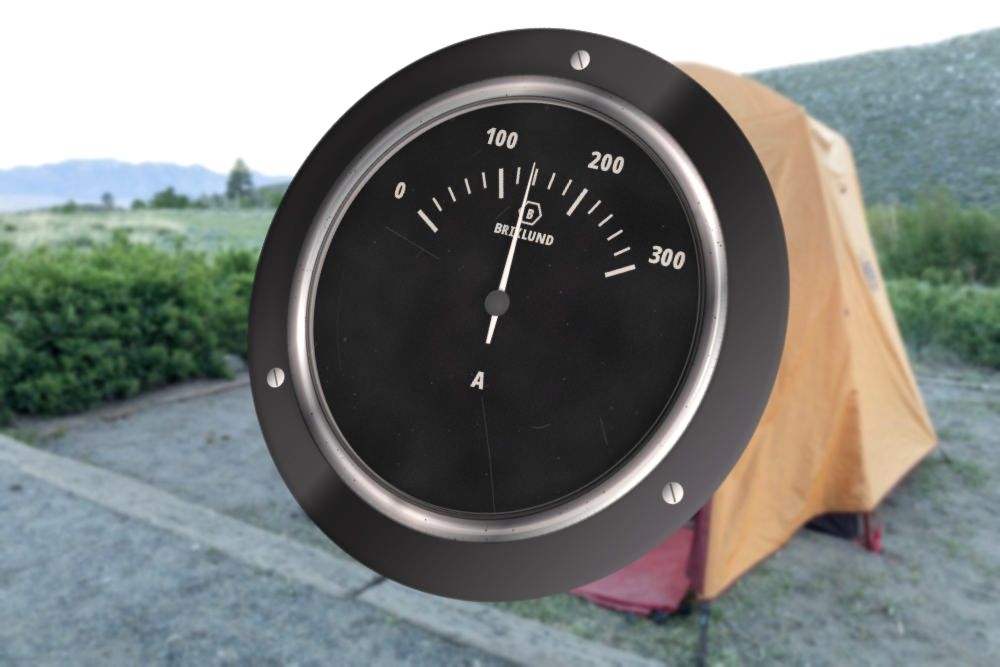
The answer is A 140
